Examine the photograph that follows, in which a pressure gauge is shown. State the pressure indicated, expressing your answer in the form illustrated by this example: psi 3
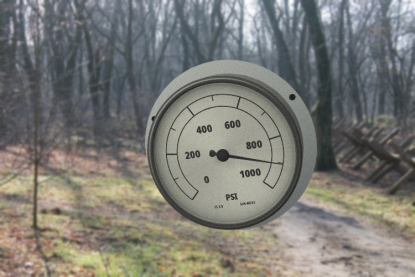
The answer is psi 900
